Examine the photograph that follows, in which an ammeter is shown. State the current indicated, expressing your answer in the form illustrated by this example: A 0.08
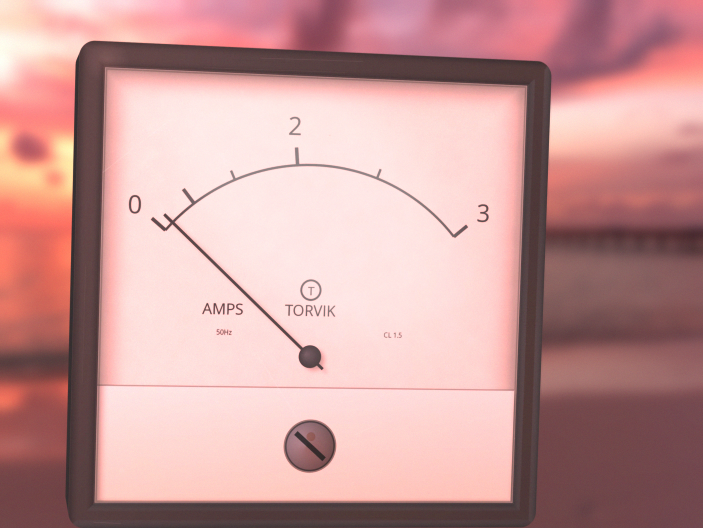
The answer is A 0.5
